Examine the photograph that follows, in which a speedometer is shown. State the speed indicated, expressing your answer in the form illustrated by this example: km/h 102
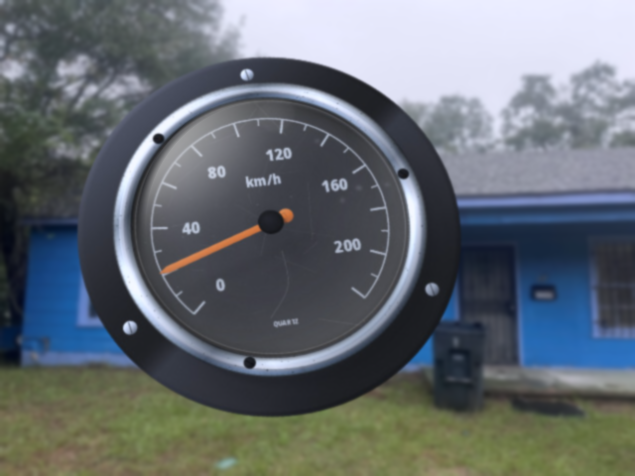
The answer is km/h 20
